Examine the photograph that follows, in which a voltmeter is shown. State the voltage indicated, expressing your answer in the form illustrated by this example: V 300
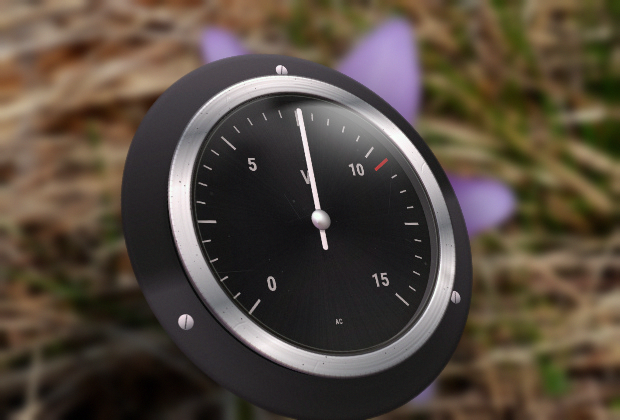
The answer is V 7.5
